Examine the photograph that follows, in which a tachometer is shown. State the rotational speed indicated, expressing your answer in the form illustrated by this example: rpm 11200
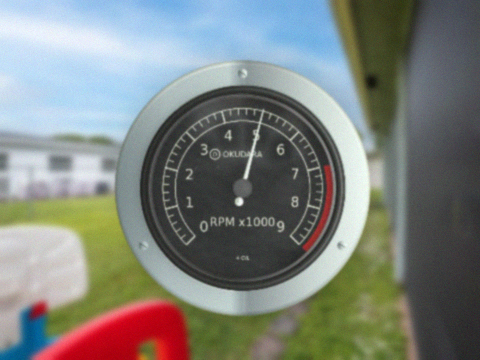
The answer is rpm 5000
